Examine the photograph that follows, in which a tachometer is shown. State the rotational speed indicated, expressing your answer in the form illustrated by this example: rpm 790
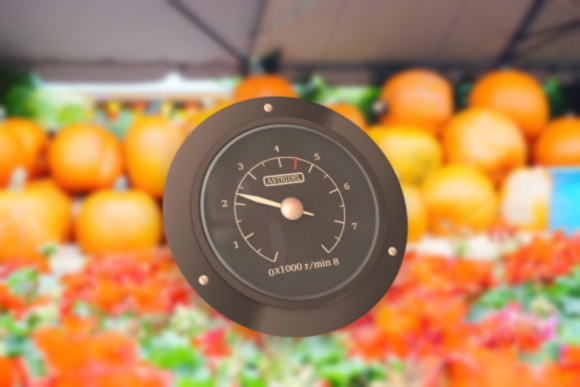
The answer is rpm 2250
